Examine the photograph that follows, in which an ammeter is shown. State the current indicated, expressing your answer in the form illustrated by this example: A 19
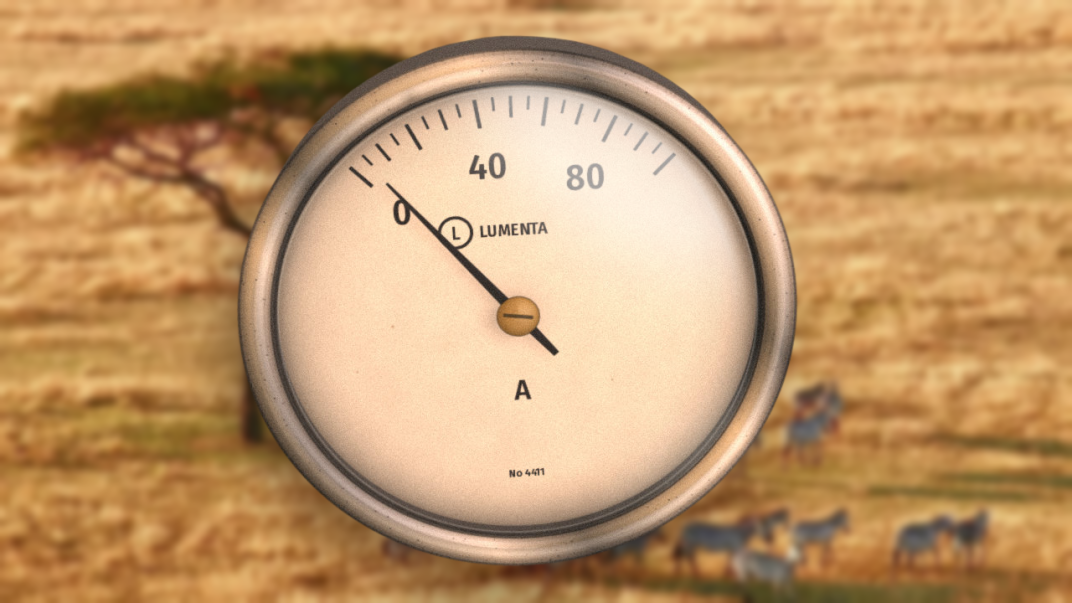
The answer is A 5
